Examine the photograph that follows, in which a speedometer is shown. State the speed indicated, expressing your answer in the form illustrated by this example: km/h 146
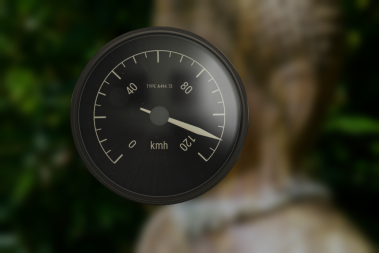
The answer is km/h 110
